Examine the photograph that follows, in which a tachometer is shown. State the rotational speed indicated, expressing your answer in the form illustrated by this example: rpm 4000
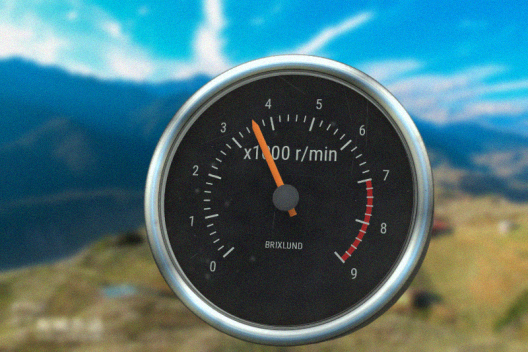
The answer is rpm 3600
